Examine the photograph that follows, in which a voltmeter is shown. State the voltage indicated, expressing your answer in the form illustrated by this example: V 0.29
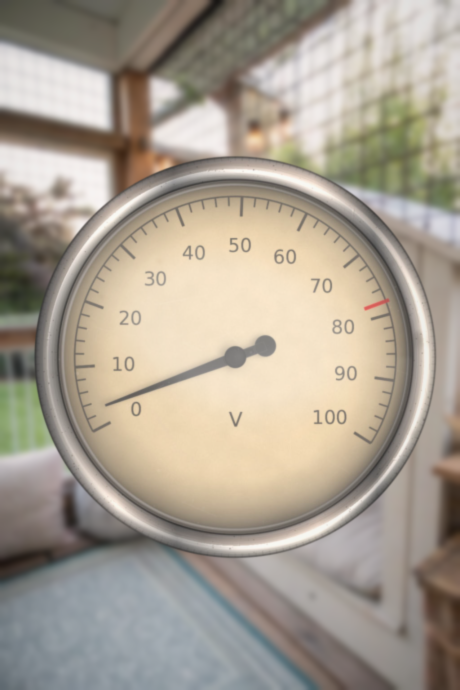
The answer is V 3
